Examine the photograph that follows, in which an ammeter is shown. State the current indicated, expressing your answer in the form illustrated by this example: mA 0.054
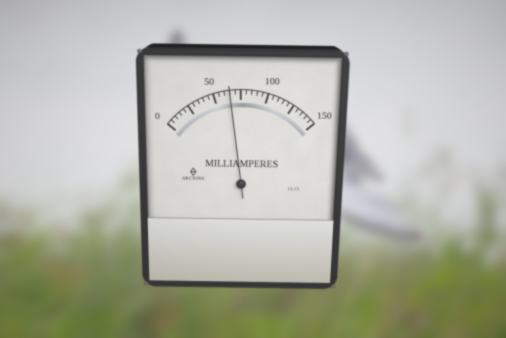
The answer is mA 65
